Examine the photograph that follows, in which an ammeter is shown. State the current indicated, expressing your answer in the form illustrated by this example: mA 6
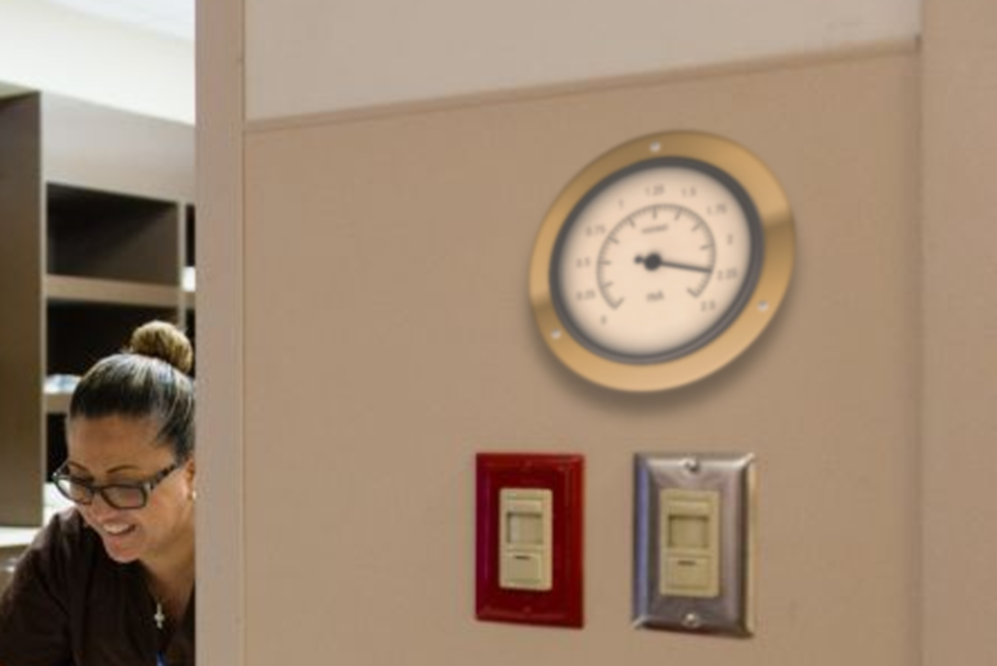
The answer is mA 2.25
